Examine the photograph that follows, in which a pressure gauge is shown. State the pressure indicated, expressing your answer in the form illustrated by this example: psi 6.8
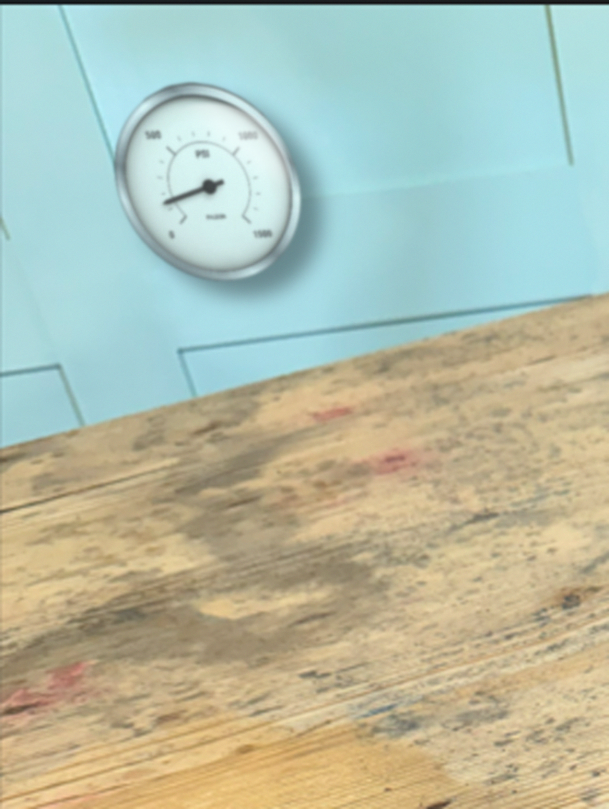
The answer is psi 150
